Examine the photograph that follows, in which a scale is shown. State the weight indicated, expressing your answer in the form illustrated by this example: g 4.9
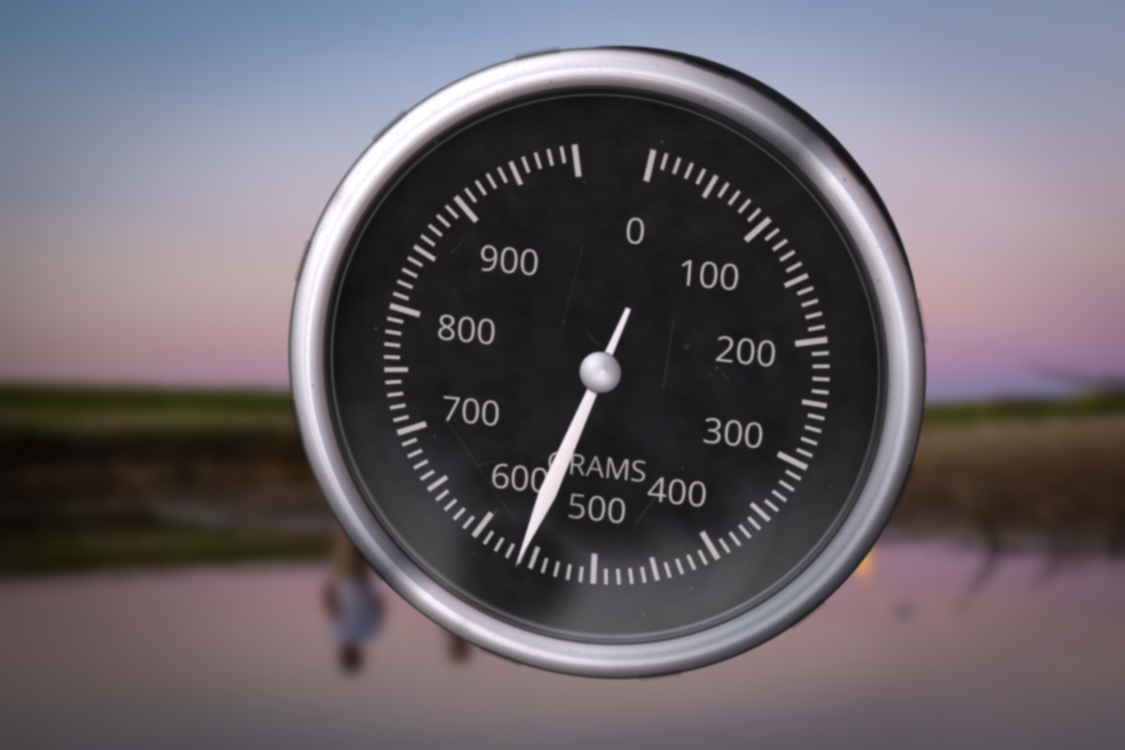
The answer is g 560
